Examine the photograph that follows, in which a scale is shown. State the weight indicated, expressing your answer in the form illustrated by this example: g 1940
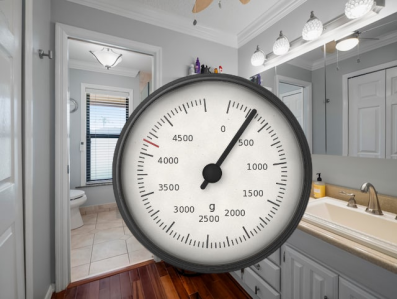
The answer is g 300
